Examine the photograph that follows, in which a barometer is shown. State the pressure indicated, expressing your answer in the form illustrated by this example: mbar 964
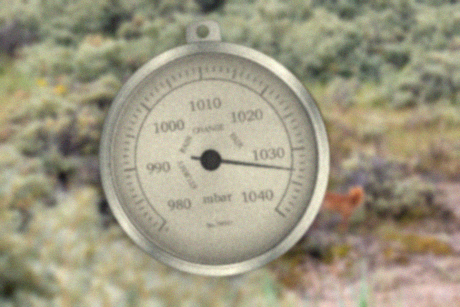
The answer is mbar 1033
